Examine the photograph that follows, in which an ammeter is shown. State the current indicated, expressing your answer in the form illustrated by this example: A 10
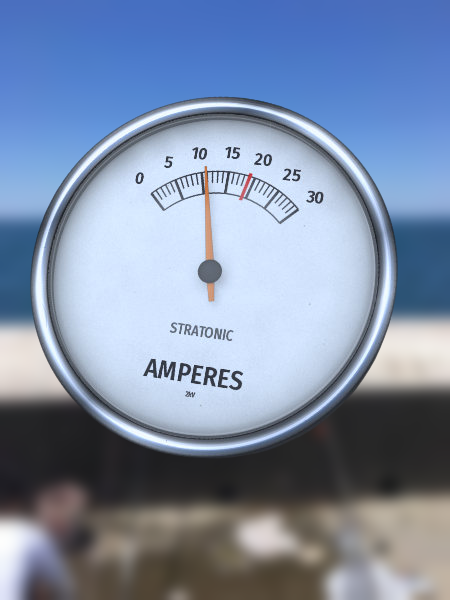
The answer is A 11
